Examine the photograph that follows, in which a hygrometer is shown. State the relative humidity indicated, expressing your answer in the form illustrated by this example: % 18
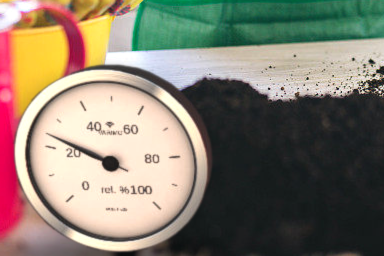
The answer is % 25
